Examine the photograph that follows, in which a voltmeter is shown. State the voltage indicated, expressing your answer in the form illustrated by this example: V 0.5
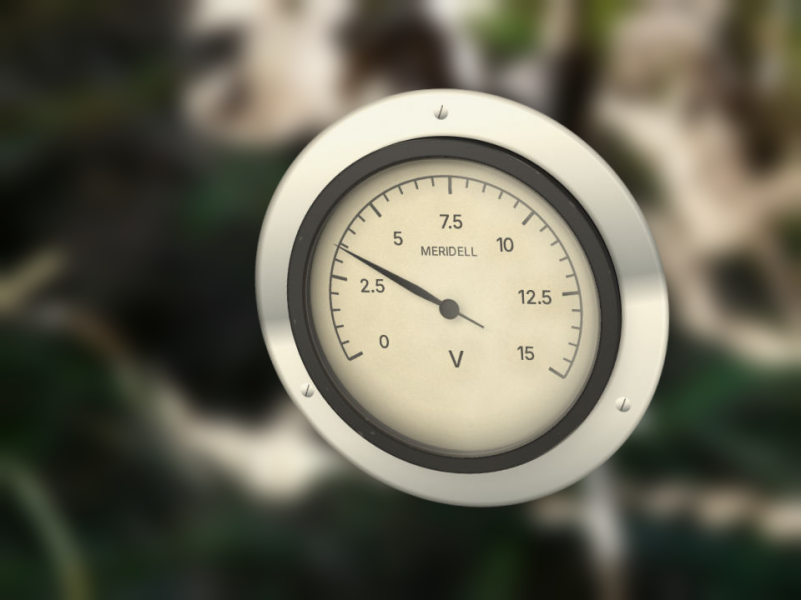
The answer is V 3.5
